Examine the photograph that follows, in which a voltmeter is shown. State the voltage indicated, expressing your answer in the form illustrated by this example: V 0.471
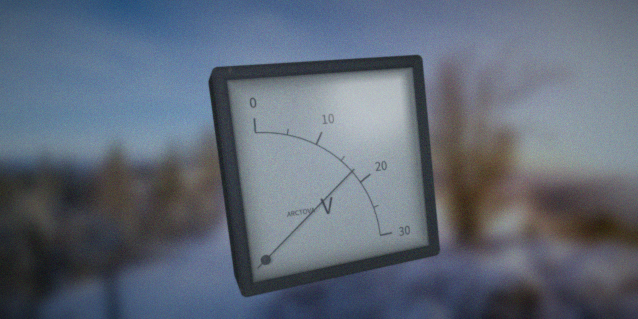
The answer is V 17.5
